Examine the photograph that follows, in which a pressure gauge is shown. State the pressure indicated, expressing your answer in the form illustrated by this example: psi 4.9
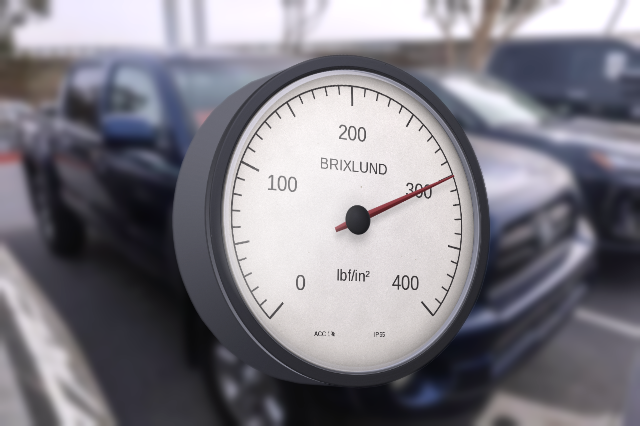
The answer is psi 300
